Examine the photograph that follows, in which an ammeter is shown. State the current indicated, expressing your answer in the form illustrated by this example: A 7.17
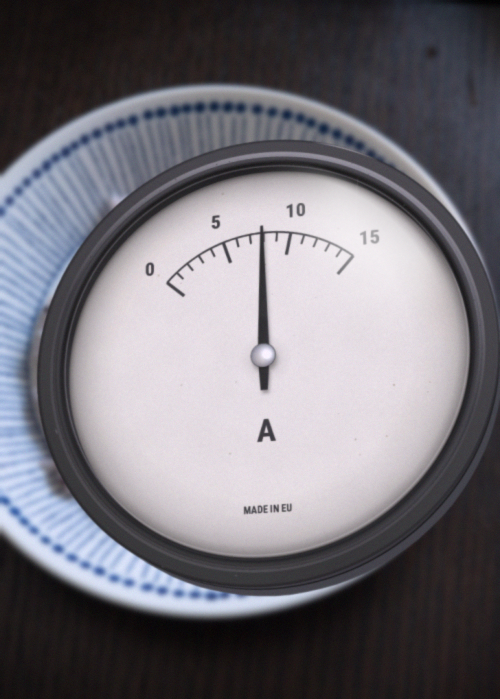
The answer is A 8
